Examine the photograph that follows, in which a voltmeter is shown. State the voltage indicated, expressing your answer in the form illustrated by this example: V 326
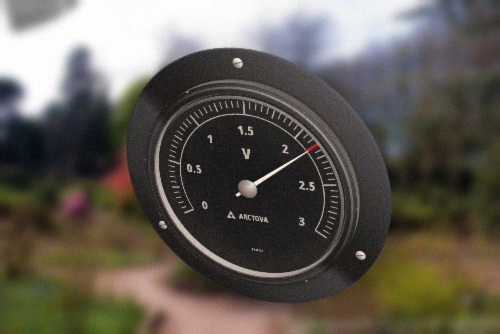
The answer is V 2.15
